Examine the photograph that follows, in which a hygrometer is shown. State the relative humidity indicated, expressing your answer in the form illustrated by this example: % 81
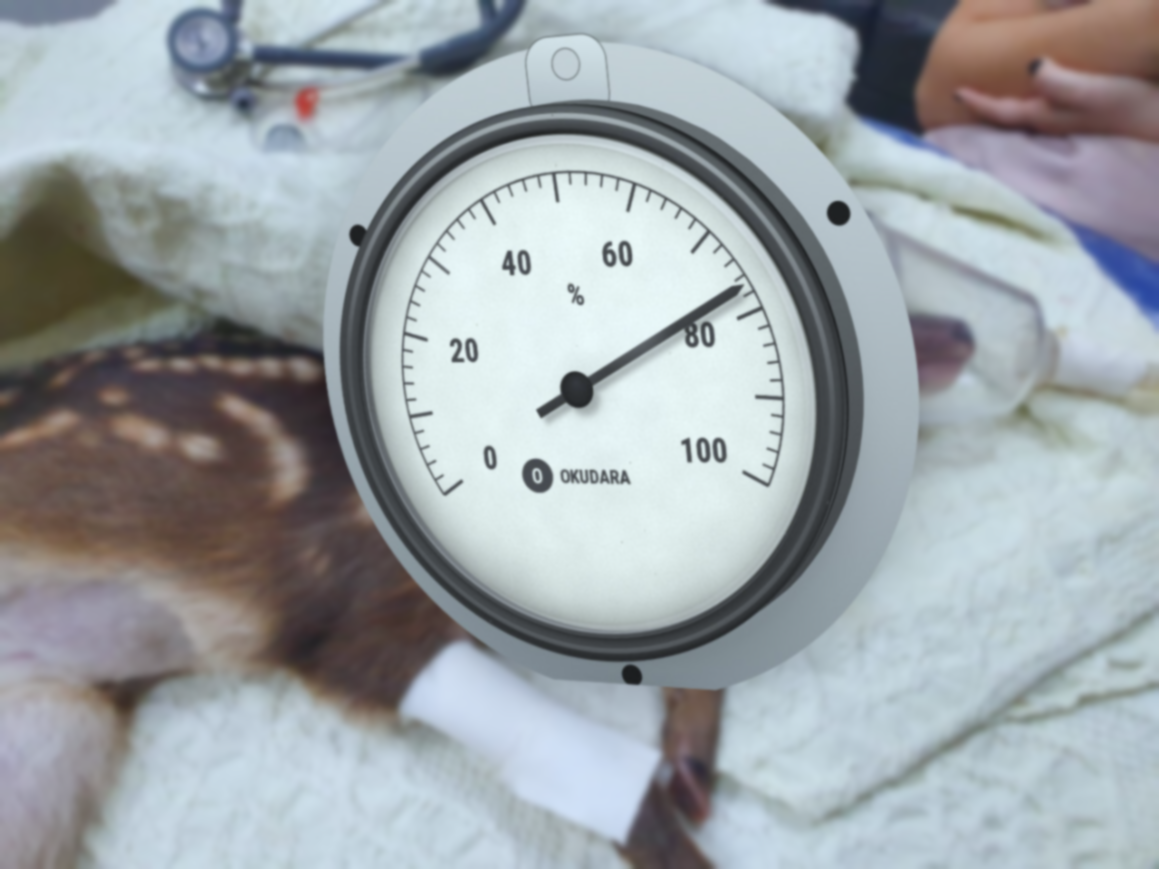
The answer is % 77
